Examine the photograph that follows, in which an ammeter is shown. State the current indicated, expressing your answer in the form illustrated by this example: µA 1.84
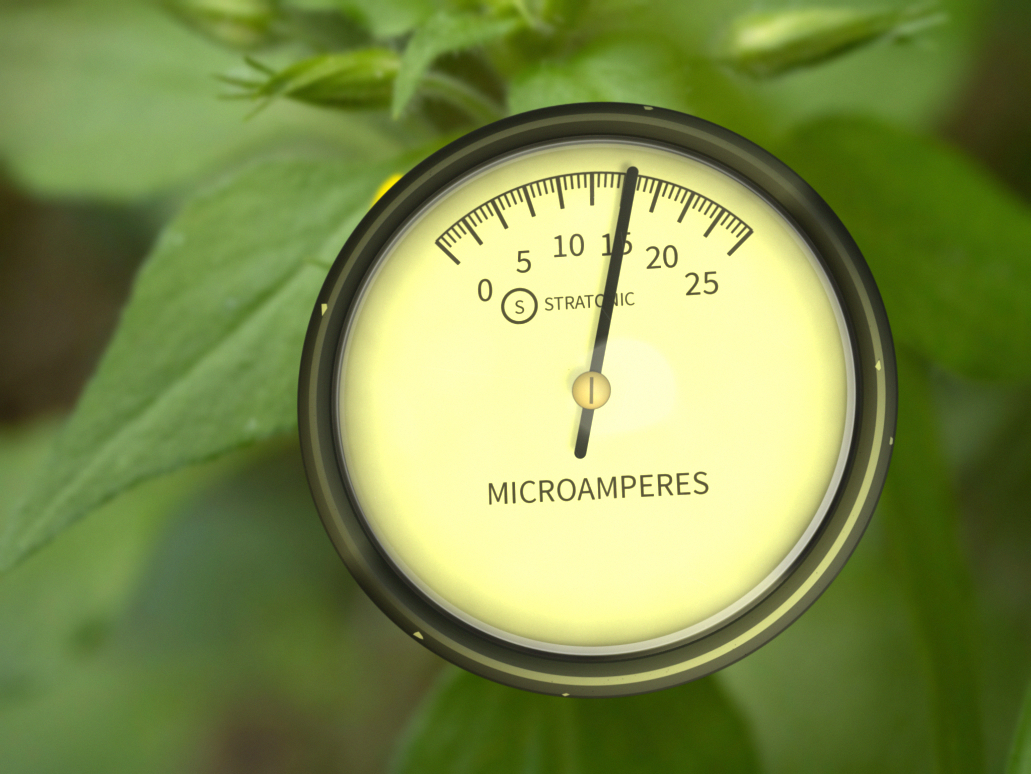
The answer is µA 15.5
